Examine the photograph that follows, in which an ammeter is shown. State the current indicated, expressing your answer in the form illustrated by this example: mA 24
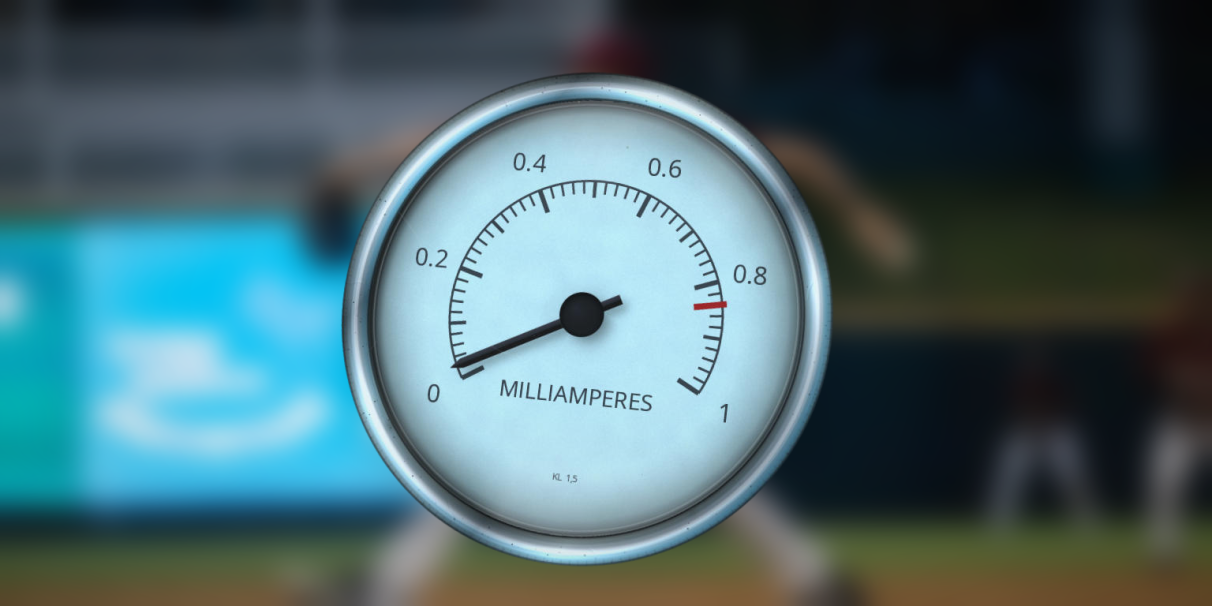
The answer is mA 0.02
